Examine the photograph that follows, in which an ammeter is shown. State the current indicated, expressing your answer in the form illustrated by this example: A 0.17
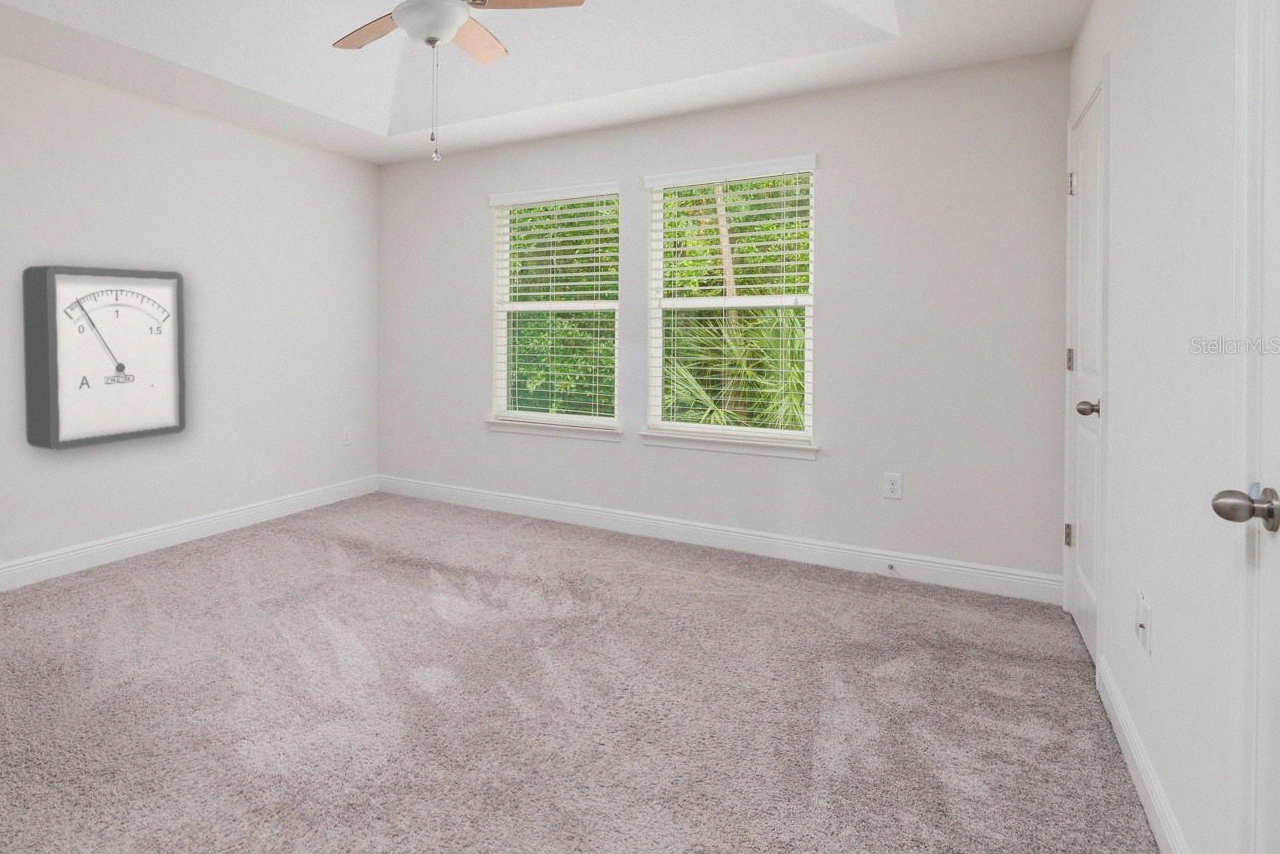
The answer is A 0.5
